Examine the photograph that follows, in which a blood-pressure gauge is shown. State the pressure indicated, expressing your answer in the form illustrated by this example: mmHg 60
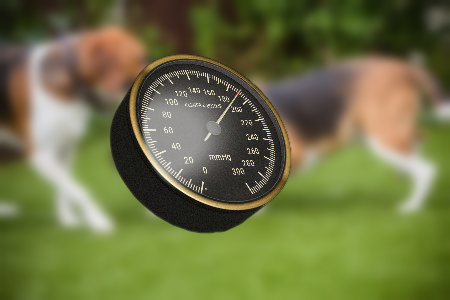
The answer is mmHg 190
